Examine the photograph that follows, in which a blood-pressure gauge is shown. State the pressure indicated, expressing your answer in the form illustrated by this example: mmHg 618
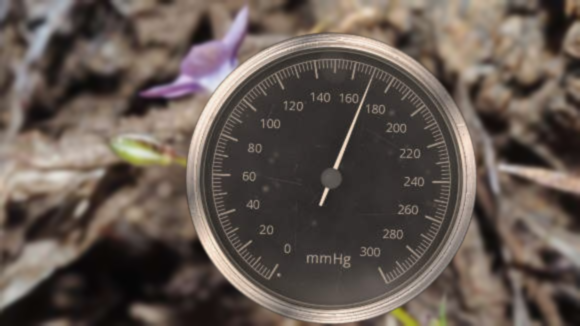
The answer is mmHg 170
